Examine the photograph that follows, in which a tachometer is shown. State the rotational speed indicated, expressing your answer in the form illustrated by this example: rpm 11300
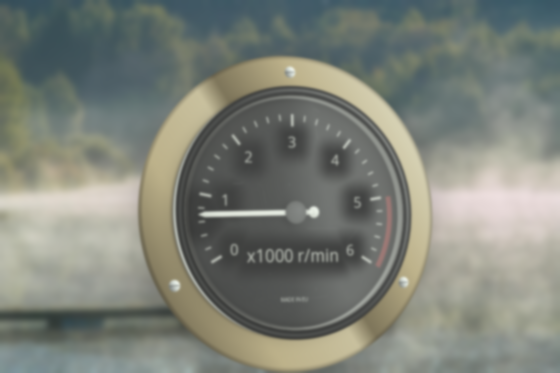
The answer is rpm 700
